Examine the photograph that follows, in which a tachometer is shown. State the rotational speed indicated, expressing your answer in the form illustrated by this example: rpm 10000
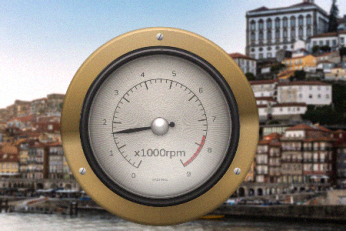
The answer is rpm 1600
